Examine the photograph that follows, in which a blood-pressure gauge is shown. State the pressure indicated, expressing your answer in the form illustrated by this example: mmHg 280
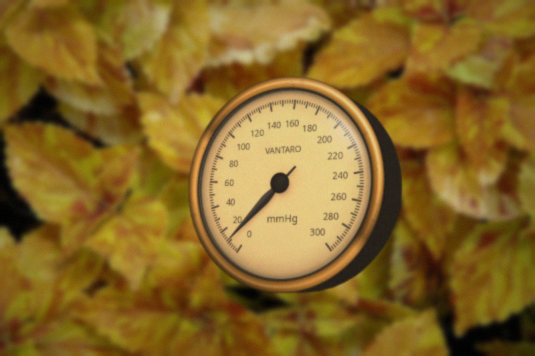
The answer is mmHg 10
